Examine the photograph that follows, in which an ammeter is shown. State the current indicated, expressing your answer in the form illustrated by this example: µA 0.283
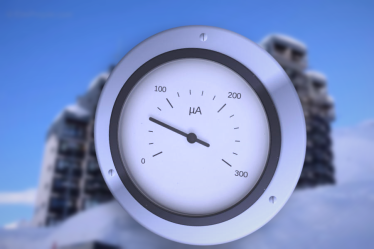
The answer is µA 60
